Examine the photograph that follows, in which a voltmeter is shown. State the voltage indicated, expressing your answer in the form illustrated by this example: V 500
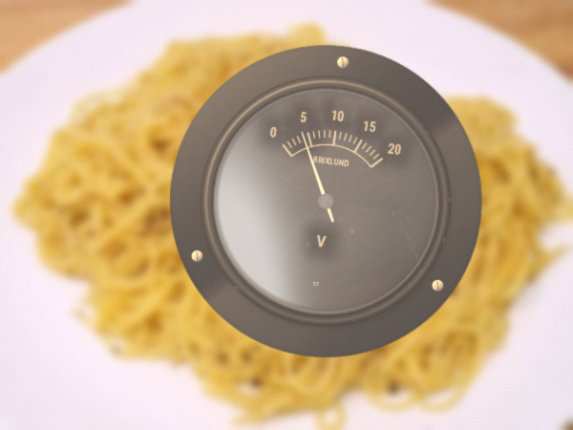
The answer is V 4
